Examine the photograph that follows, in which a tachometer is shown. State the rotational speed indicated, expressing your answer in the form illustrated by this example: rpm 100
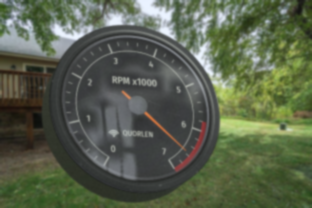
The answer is rpm 6600
